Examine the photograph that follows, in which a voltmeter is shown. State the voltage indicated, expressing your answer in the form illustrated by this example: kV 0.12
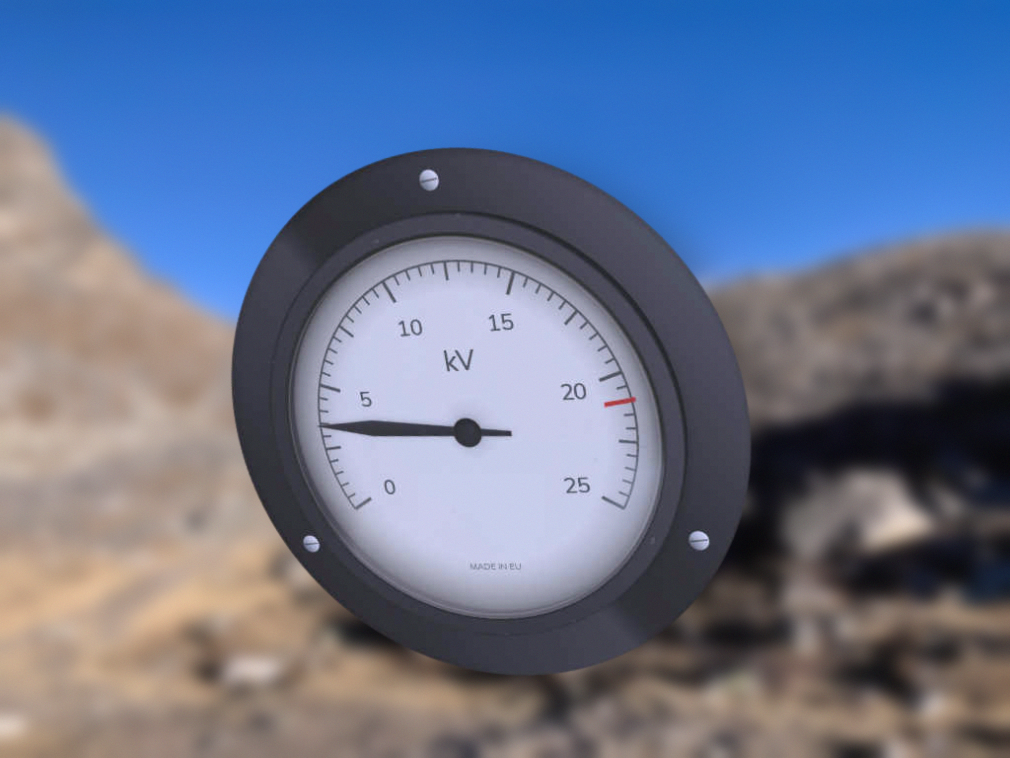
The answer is kV 3.5
